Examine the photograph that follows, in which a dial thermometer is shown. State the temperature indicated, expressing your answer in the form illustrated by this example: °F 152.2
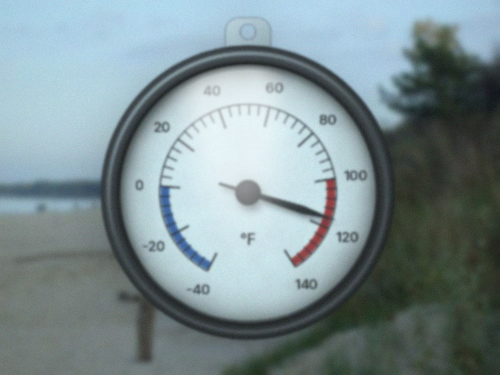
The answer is °F 116
